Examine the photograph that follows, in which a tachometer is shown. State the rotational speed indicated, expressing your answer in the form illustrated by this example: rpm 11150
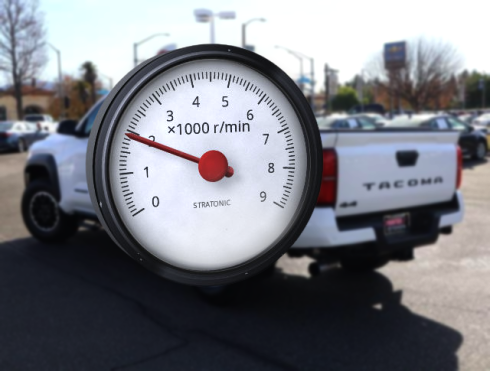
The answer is rpm 1900
